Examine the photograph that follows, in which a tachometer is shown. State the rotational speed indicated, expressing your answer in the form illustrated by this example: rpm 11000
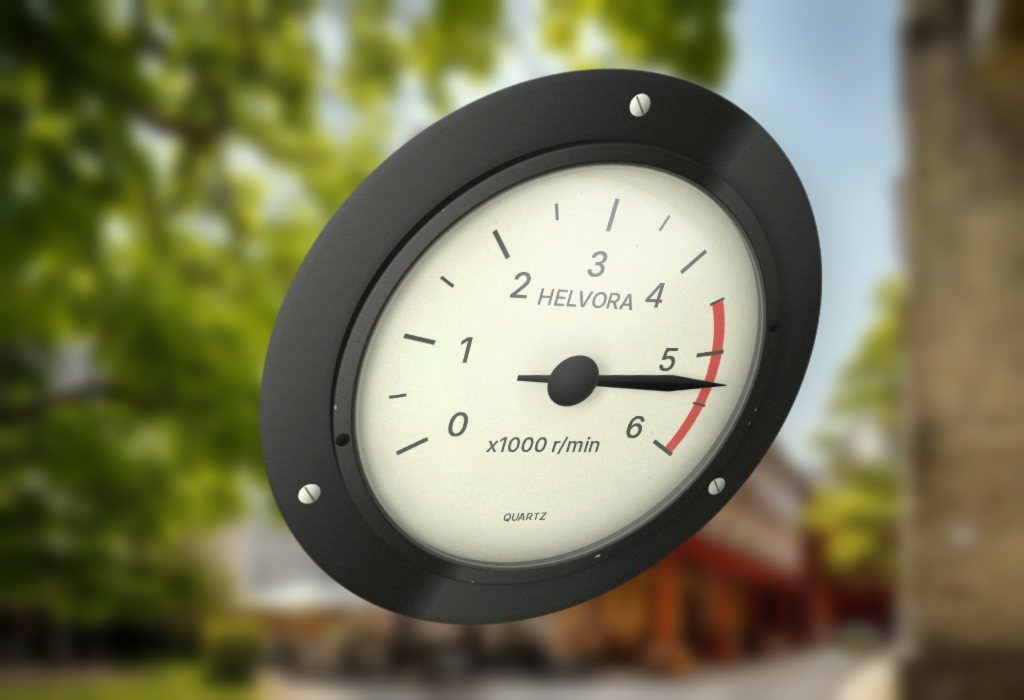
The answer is rpm 5250
